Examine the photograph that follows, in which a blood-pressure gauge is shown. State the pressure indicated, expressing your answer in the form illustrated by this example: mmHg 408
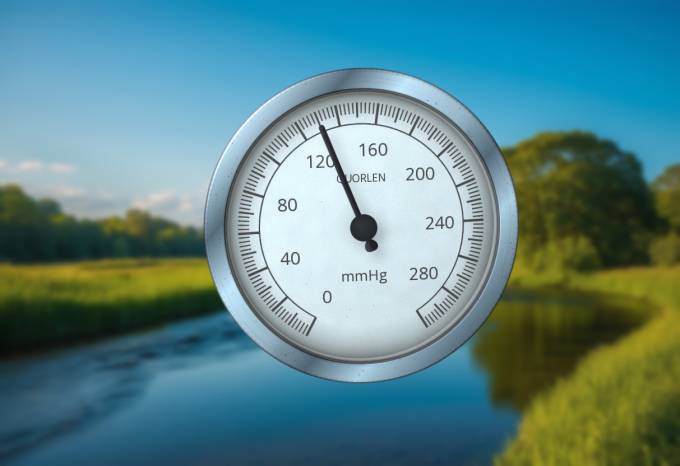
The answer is mmHg 130
